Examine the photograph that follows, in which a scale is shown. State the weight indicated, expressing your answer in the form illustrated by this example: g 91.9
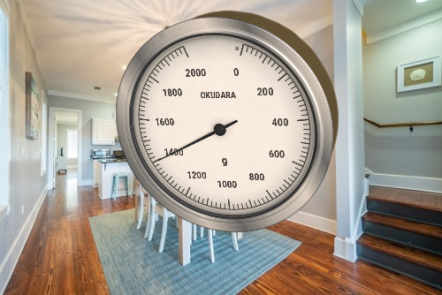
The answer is g 1400
